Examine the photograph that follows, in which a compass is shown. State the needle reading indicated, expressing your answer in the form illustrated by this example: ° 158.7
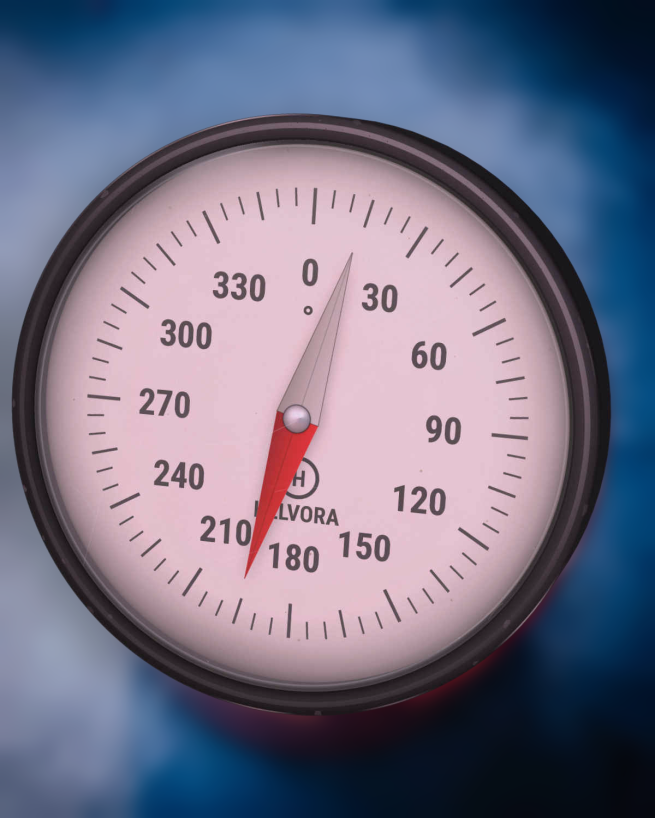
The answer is ° 195
